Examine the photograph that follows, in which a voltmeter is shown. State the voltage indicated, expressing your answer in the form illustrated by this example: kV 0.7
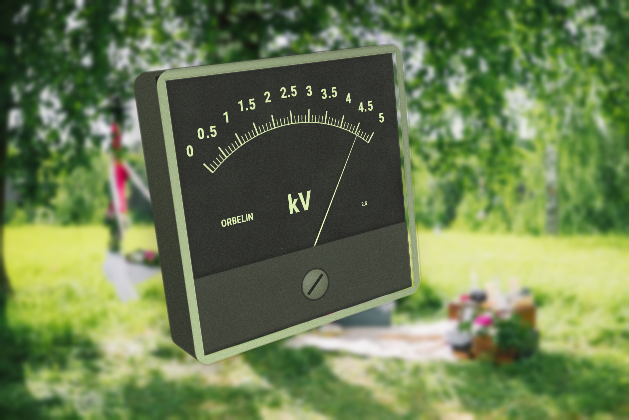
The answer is kV 4.5
